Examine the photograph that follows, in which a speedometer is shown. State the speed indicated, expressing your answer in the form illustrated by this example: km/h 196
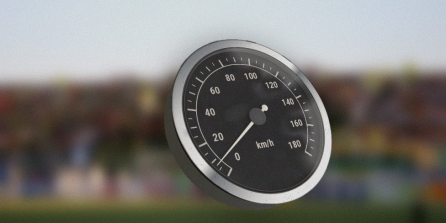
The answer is km/h 7.5
